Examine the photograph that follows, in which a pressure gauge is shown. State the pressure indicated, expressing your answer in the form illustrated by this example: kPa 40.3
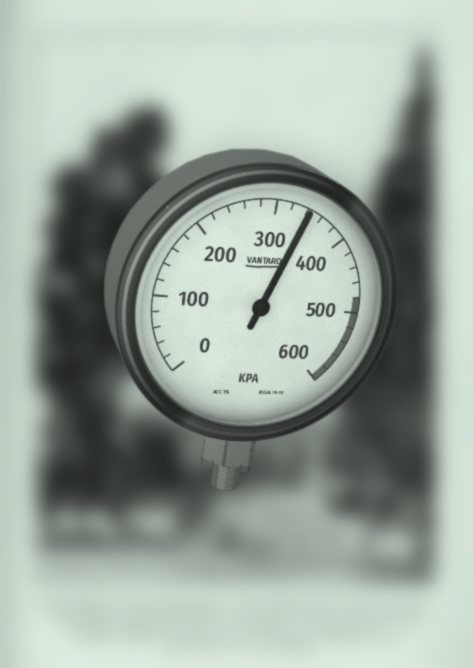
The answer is kPa 340
